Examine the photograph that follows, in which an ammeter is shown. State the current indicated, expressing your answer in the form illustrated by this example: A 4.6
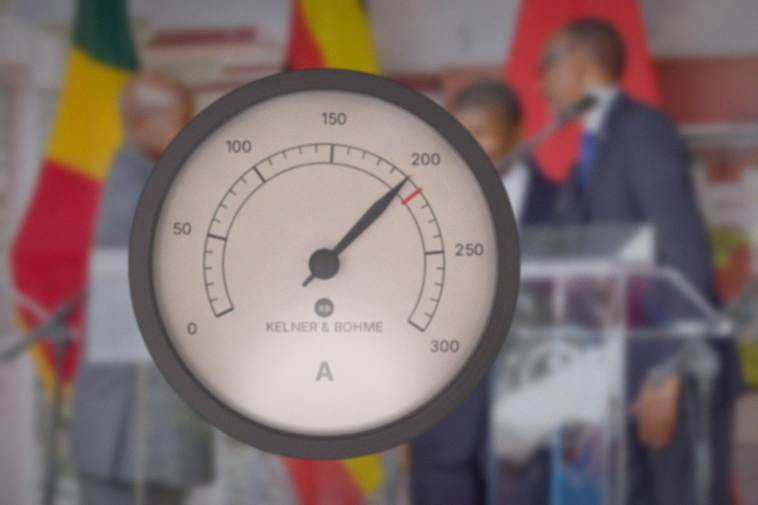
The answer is A 200
